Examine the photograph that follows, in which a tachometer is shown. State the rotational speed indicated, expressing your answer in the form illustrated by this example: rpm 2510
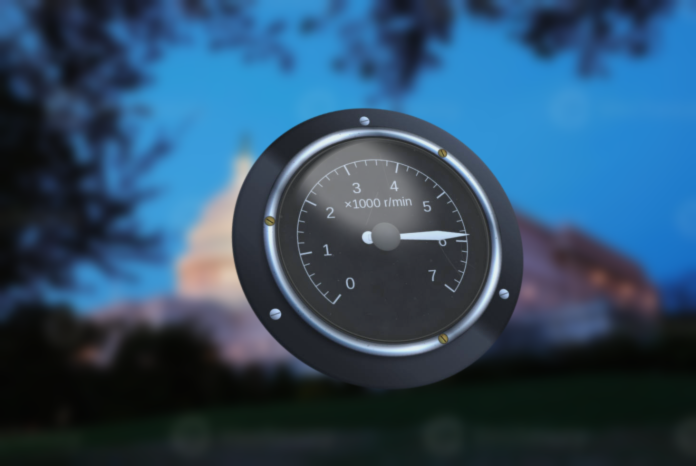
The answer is rpm 5900
